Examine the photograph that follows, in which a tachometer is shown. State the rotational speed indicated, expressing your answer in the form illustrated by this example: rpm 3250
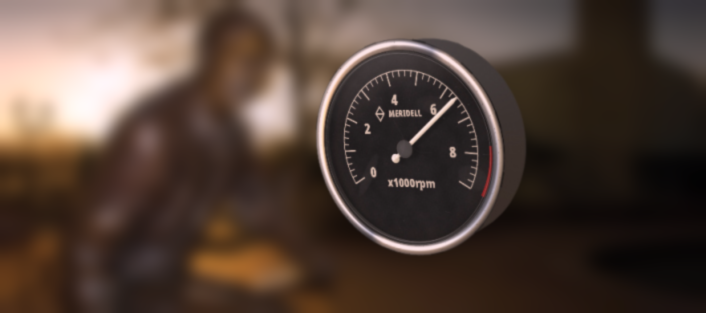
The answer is rpm 6400
